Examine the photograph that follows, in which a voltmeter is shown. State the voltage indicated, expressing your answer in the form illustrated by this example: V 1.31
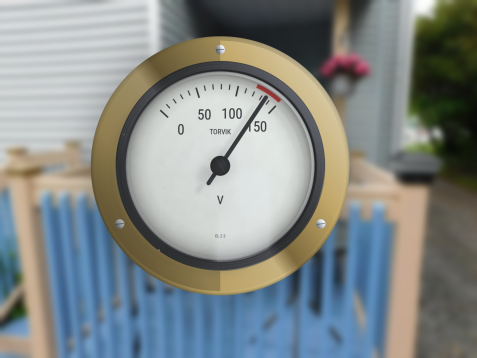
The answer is V 135
